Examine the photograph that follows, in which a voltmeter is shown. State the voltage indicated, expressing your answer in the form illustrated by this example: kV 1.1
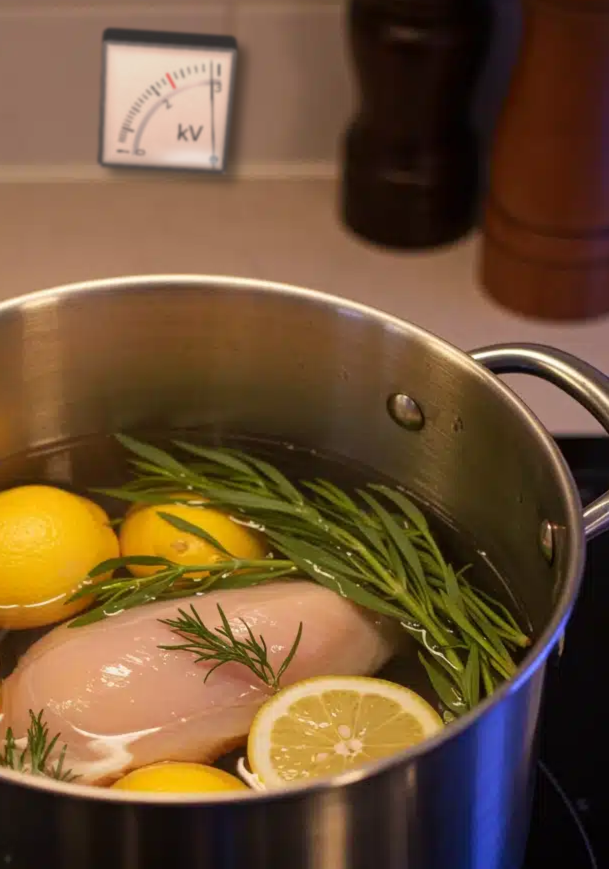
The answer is kV 2.9
